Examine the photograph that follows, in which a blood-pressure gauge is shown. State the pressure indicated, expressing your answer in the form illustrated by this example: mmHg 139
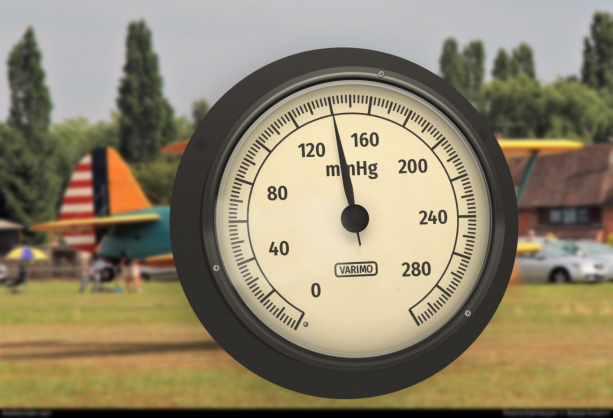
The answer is mmHg 140
